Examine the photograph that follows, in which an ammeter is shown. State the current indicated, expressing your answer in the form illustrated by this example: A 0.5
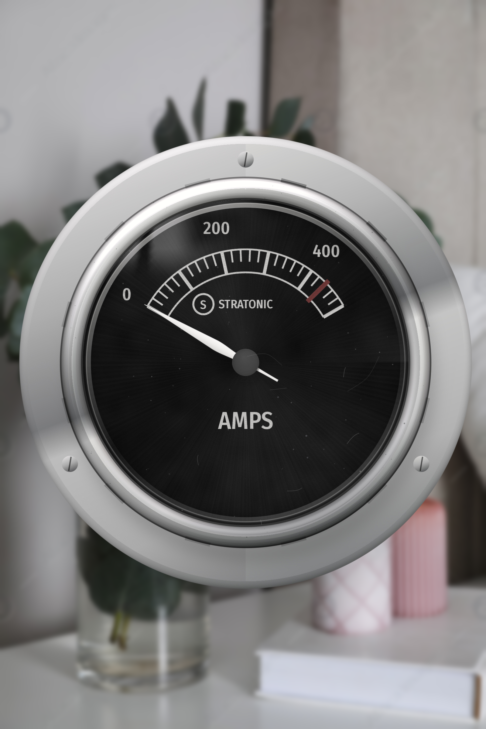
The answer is A 0
